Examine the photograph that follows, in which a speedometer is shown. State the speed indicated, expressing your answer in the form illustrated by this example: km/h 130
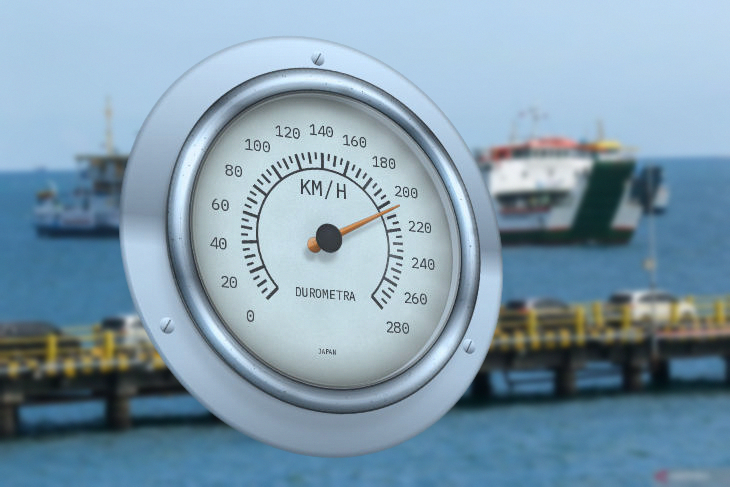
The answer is km/h 205
